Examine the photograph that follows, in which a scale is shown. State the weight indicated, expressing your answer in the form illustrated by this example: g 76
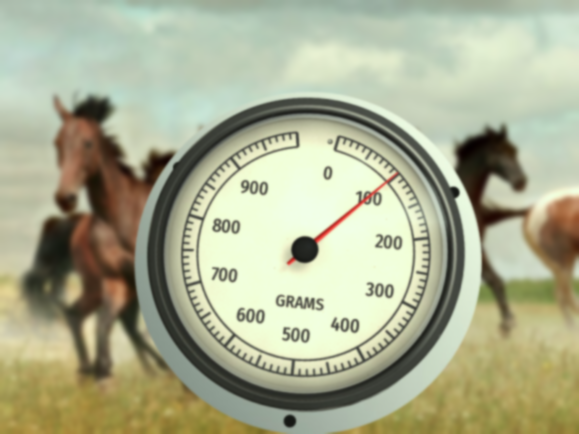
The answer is g 100
